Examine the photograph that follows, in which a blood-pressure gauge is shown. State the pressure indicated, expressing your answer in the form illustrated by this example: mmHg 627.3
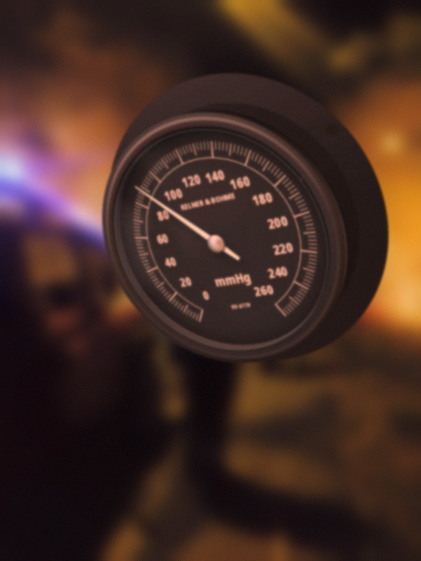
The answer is mmHg 90
